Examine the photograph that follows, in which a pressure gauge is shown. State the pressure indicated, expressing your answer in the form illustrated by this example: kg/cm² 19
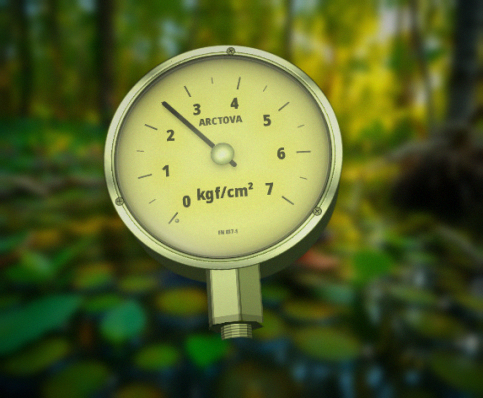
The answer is kg/cm² 2.5
